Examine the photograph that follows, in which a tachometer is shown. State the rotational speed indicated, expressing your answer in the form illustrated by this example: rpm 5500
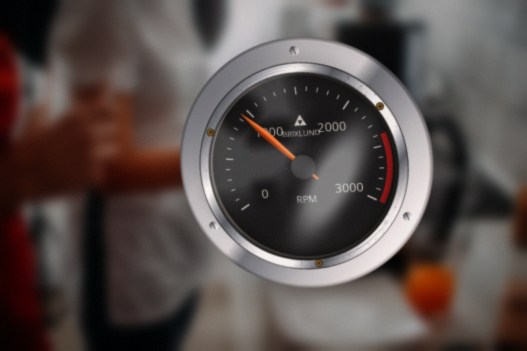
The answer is rpm 950
